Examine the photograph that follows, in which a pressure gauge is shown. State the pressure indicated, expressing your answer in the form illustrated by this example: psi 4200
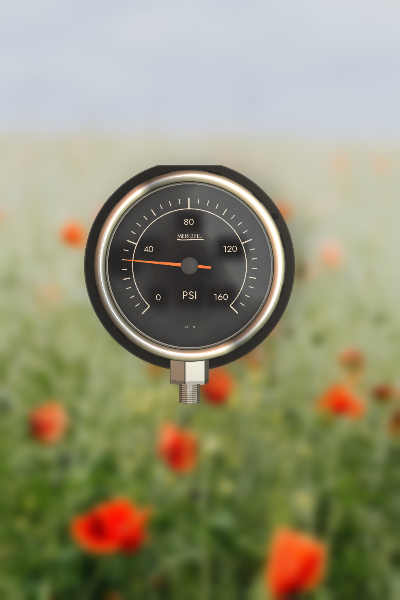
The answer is psi 30
